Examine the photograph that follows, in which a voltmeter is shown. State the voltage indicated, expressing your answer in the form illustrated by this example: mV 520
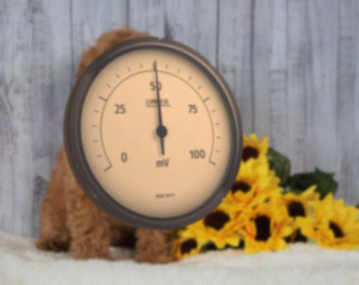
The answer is mV 50
